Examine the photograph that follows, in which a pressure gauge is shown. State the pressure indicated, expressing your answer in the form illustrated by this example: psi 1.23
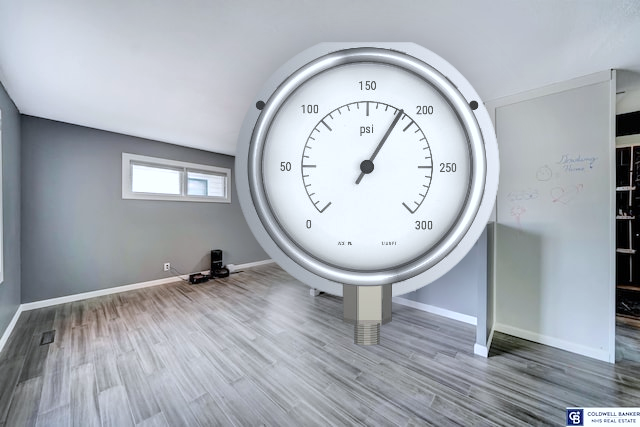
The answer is psi 185
